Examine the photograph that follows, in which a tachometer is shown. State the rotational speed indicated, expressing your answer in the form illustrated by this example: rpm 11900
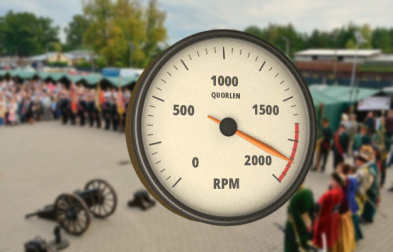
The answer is rpm 1875
